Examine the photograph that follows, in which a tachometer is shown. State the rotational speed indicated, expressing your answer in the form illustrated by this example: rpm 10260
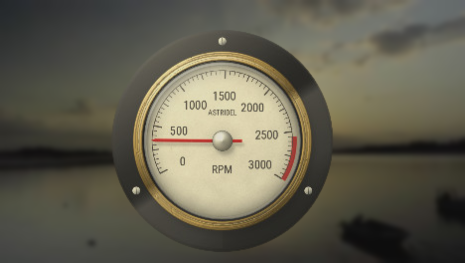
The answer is rpm 350
